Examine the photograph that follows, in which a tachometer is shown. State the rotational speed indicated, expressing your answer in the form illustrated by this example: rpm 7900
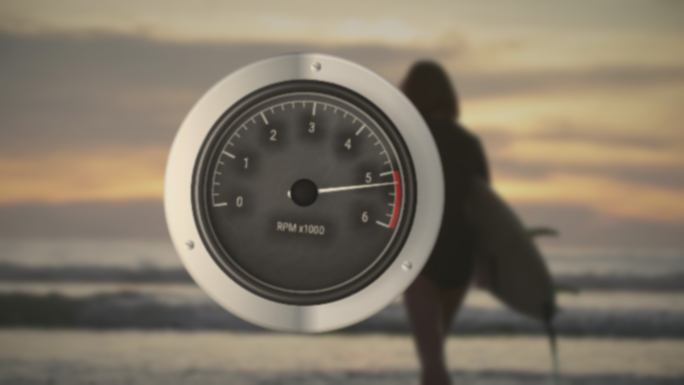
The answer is rpm 5200
